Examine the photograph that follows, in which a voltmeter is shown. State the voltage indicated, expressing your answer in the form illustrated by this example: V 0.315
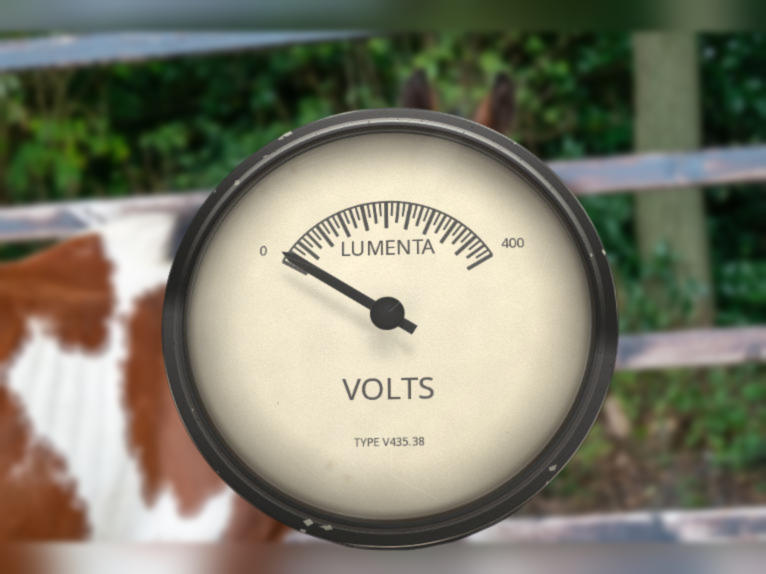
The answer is V 10
